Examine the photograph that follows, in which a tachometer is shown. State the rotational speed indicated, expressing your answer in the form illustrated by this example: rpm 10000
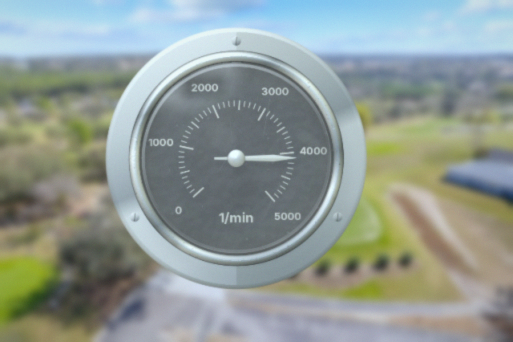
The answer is rpm 4100
